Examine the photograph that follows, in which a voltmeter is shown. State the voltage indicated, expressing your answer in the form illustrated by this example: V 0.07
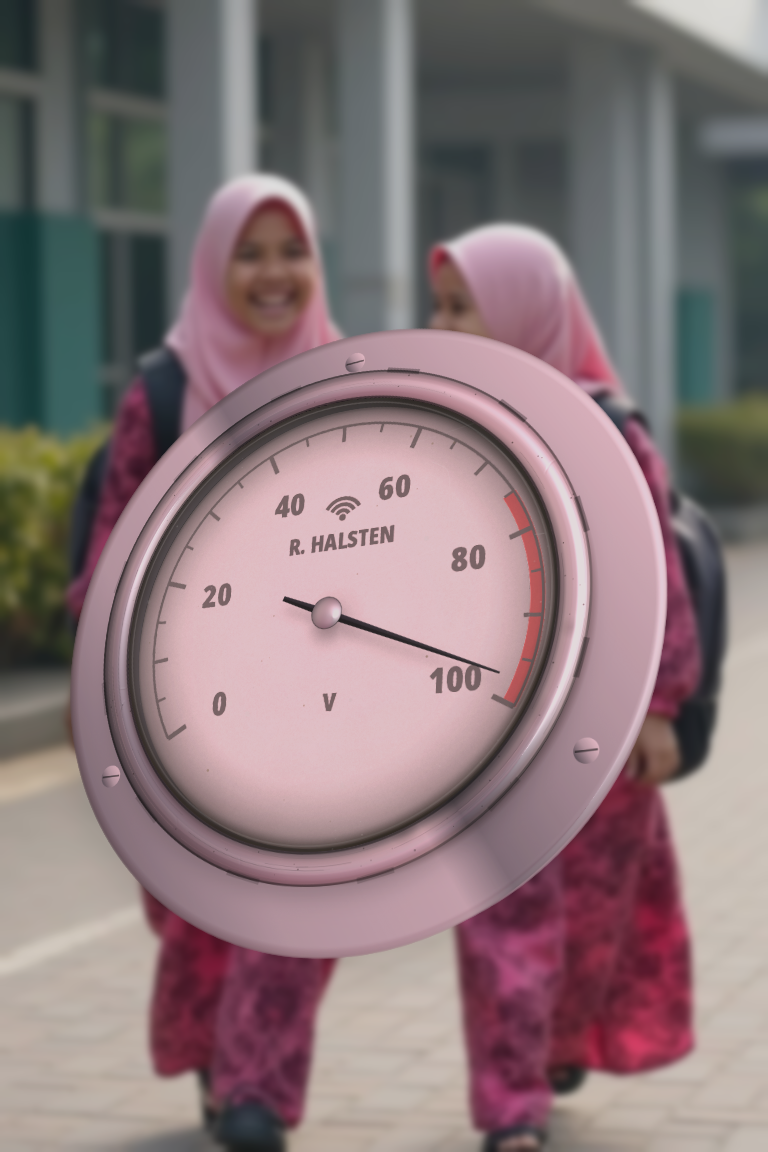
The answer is V 97.5
